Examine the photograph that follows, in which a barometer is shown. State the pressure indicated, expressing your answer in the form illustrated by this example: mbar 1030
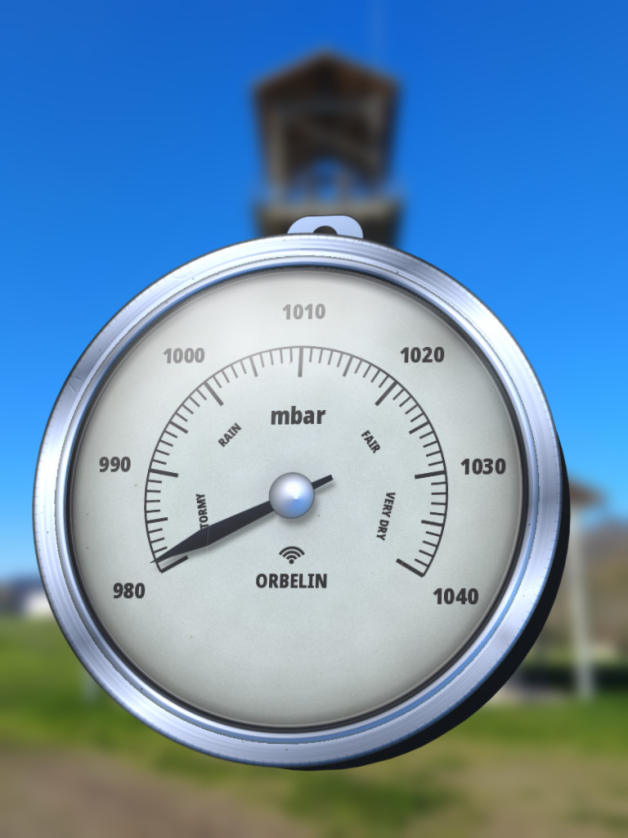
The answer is mbar 981
